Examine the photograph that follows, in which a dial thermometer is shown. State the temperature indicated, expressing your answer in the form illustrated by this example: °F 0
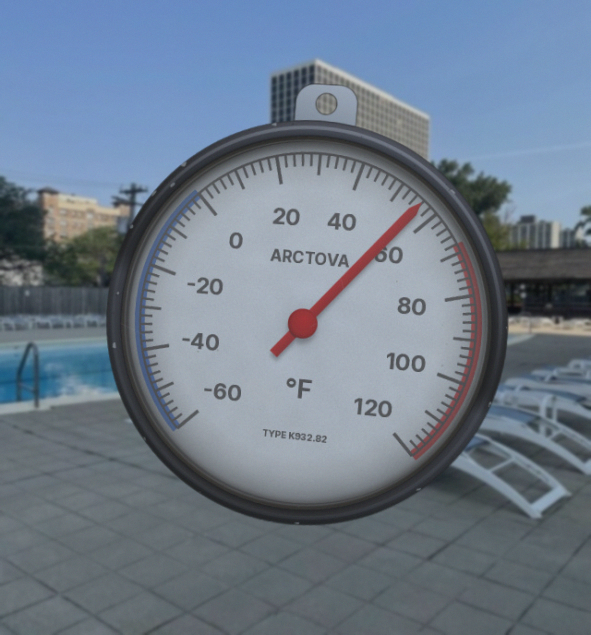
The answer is °F 56
